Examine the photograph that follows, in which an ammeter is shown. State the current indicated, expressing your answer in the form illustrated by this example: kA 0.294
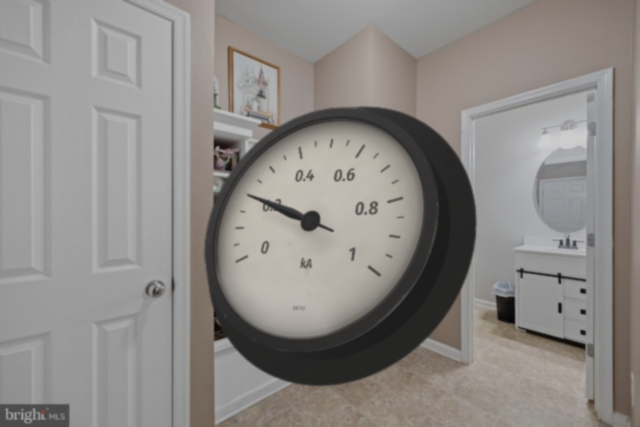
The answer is kA 0.2
